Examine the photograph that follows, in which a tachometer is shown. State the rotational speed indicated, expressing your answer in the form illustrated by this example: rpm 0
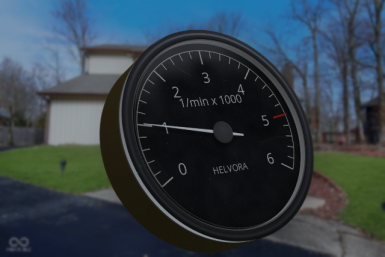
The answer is rpm 1000
